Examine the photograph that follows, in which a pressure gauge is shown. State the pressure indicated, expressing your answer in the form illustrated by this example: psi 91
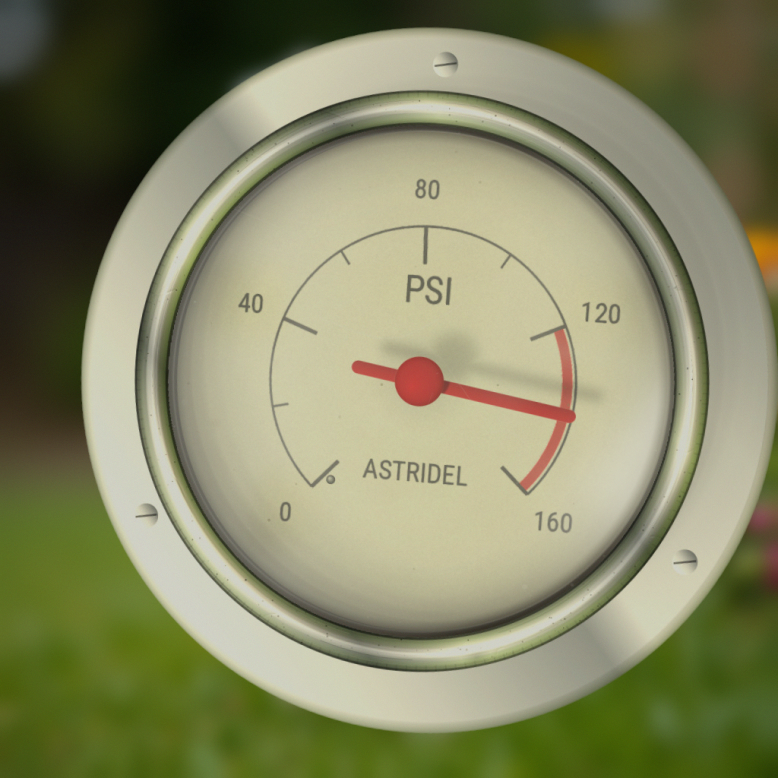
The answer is psi 140
